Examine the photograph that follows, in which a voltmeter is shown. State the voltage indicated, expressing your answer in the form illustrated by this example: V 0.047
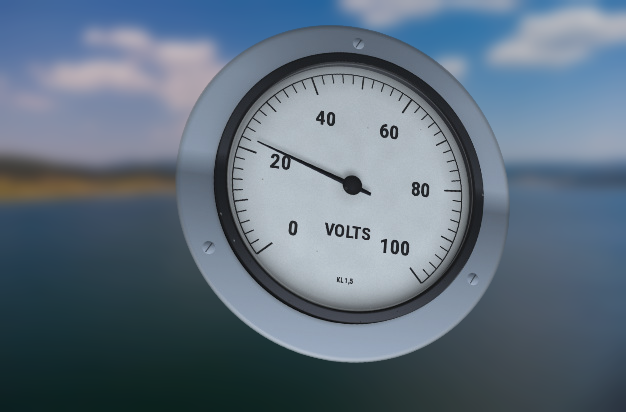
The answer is V 22
